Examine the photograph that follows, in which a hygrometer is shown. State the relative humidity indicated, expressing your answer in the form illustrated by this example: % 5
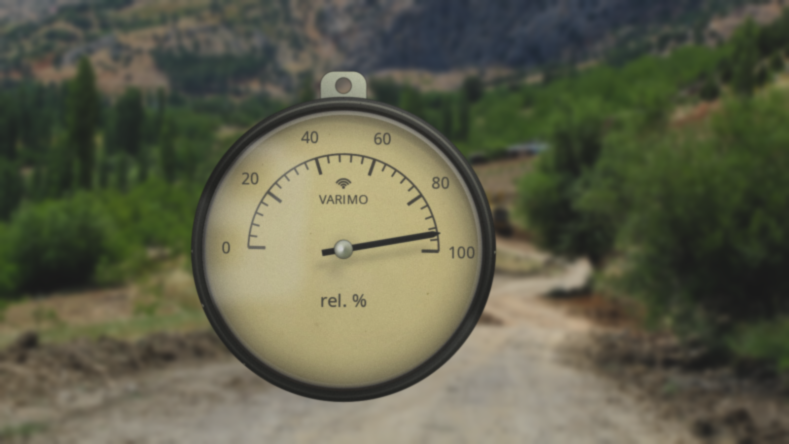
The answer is % 94
